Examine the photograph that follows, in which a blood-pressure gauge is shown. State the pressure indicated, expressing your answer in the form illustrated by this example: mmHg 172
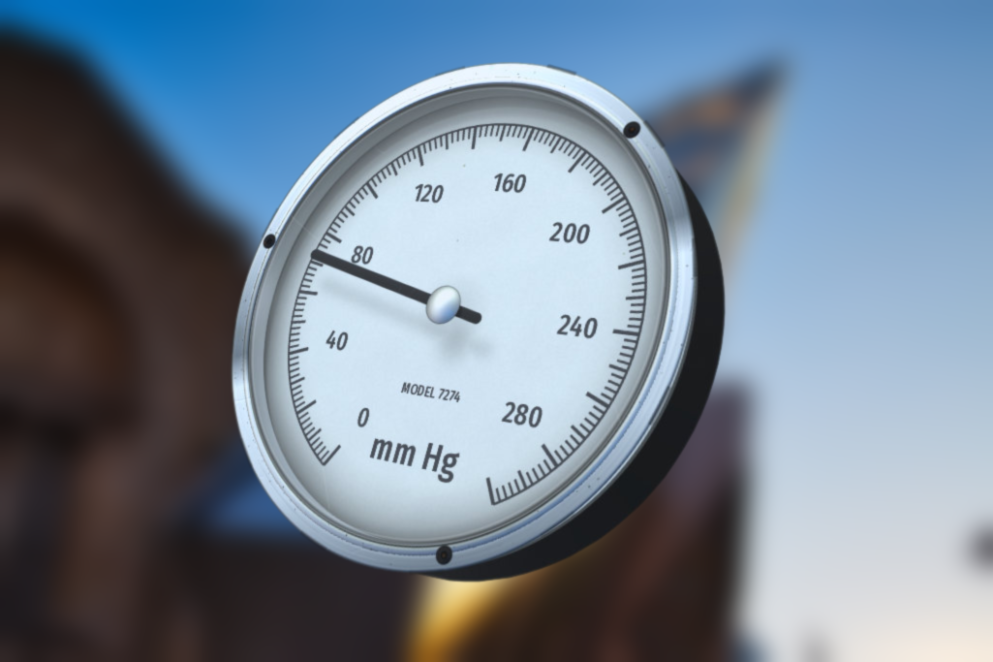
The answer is mmHg 72
